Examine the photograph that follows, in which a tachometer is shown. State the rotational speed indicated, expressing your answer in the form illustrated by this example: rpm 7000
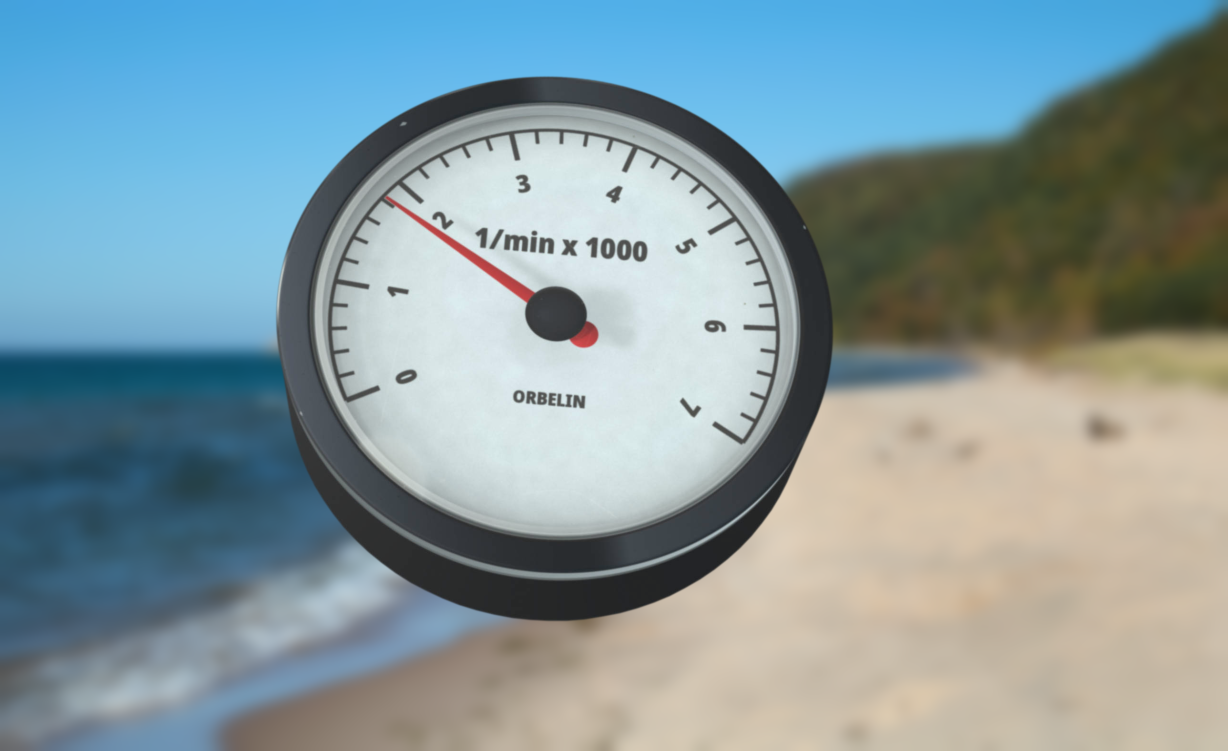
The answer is rpm 1800
